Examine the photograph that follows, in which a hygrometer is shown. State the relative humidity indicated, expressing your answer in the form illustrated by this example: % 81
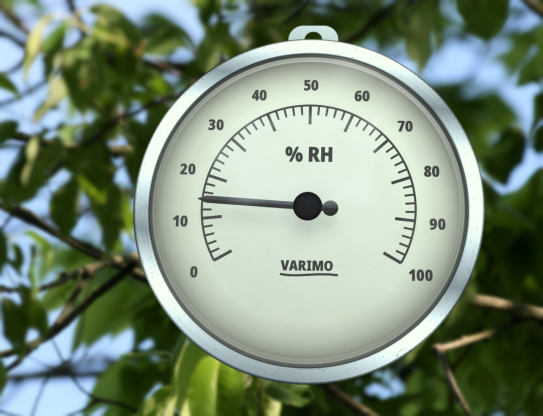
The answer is % 14
